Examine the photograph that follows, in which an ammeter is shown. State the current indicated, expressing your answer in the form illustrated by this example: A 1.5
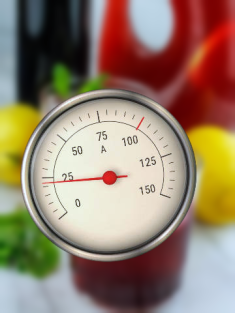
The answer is A 22.5
